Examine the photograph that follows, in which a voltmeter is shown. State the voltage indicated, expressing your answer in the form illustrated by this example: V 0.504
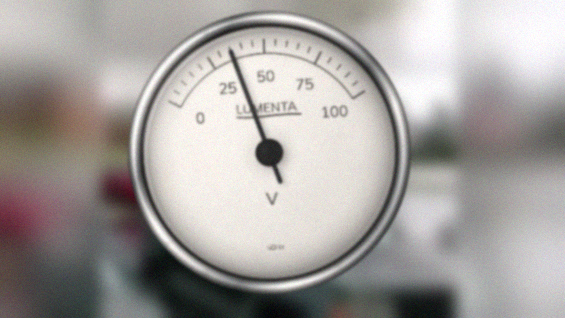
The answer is V 35
